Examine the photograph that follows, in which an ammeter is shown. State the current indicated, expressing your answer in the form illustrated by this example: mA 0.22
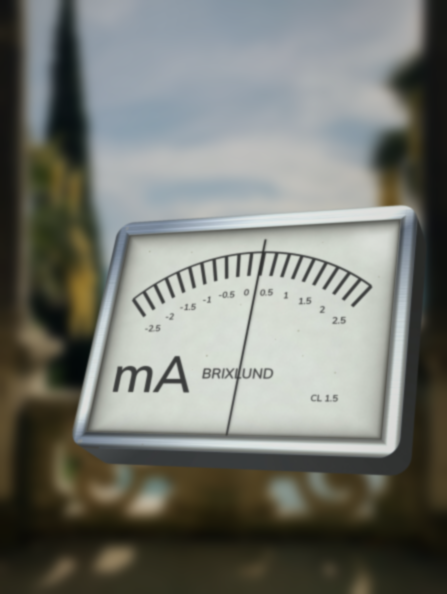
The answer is mA 0.25
